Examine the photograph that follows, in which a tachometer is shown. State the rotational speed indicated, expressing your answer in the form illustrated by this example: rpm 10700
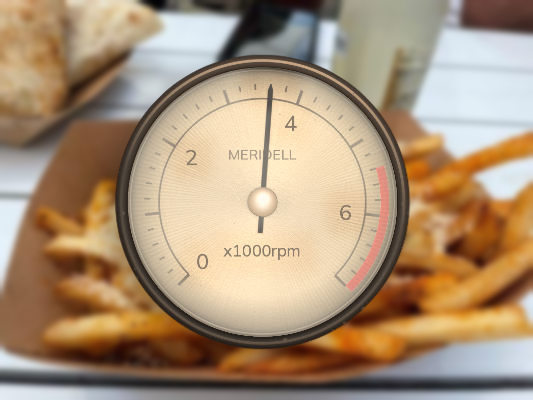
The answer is rpm 3600
